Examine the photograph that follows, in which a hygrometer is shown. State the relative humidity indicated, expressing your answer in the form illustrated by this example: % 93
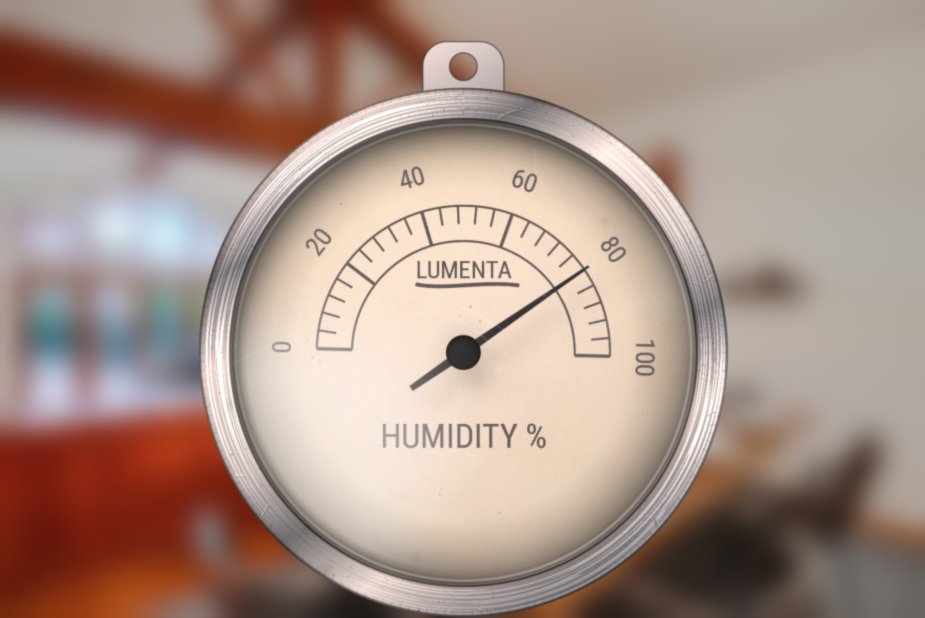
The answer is % 80
